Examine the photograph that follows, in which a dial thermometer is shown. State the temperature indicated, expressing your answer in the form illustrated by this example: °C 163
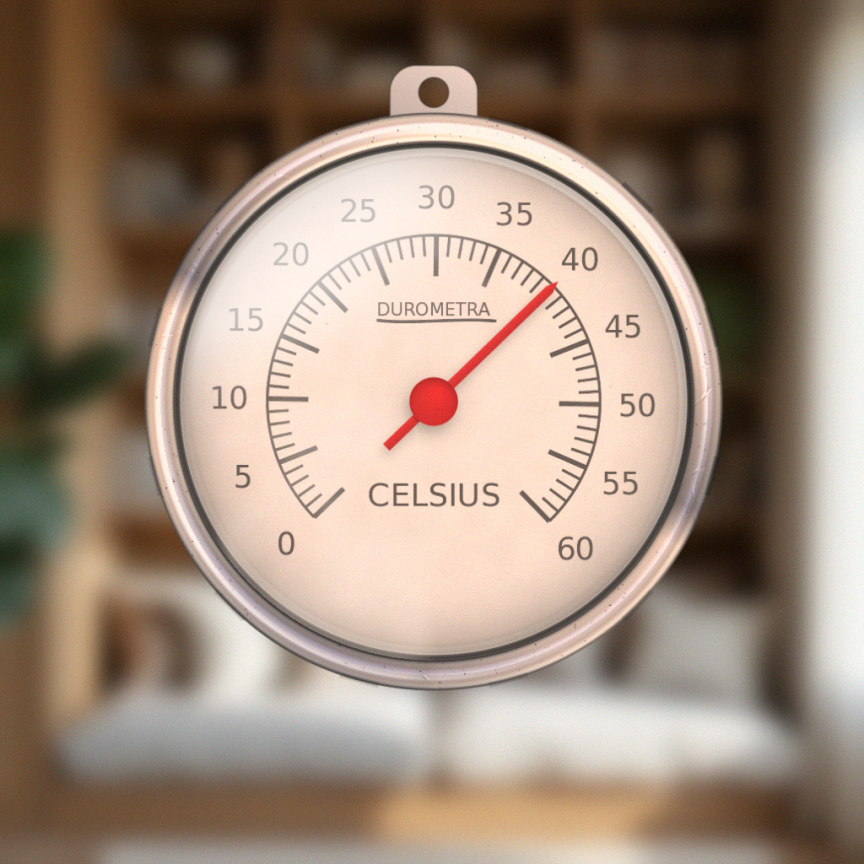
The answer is °C 40
